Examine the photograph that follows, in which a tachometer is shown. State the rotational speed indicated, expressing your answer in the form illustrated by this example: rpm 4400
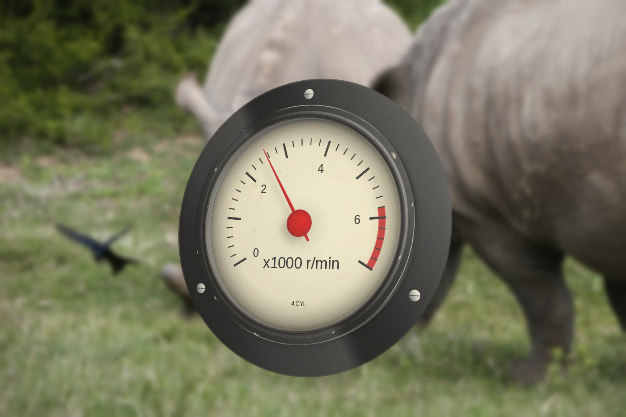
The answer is rpm 2600
